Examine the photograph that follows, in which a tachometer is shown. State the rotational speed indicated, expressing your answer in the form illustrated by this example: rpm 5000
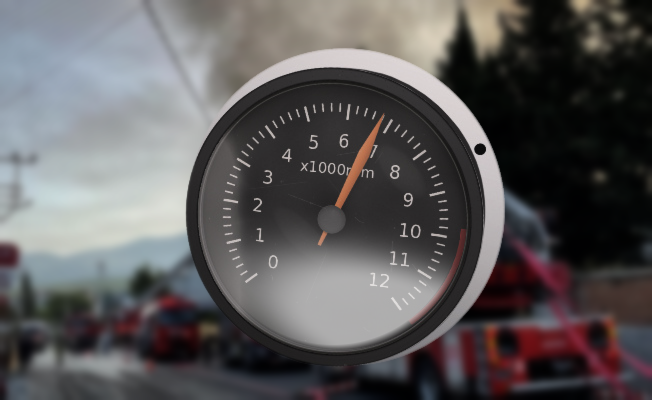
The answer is rpm 6800
